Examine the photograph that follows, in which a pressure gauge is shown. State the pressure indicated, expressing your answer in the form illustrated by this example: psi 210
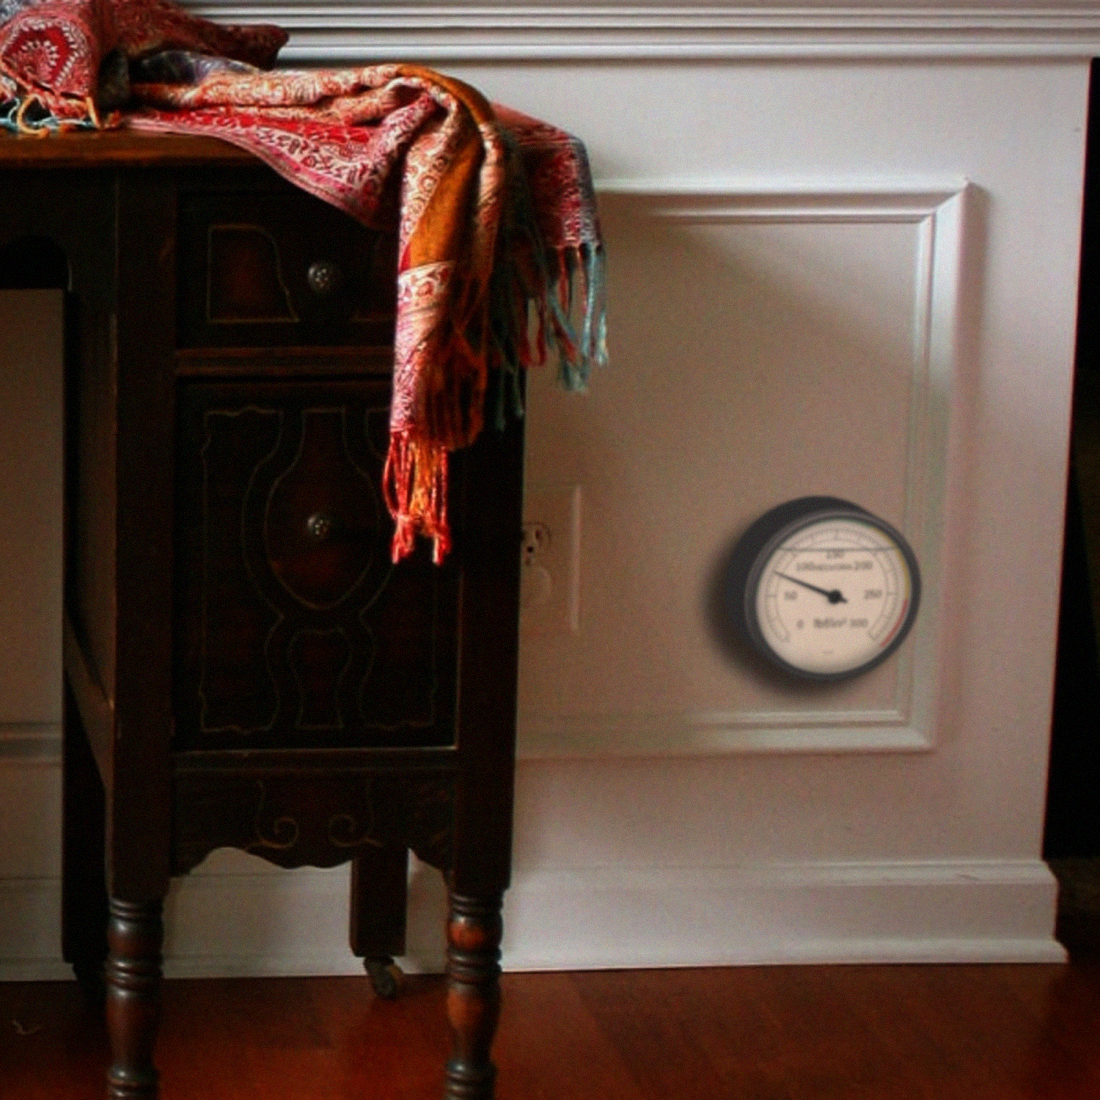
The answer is psi 75
